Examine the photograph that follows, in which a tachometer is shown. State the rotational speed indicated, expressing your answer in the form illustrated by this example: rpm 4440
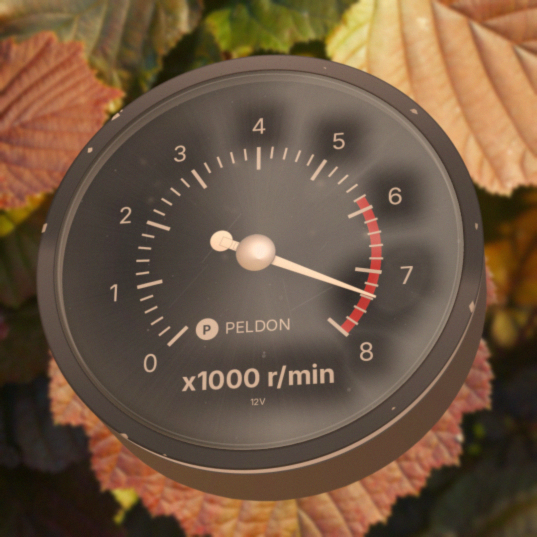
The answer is rpm 7400
